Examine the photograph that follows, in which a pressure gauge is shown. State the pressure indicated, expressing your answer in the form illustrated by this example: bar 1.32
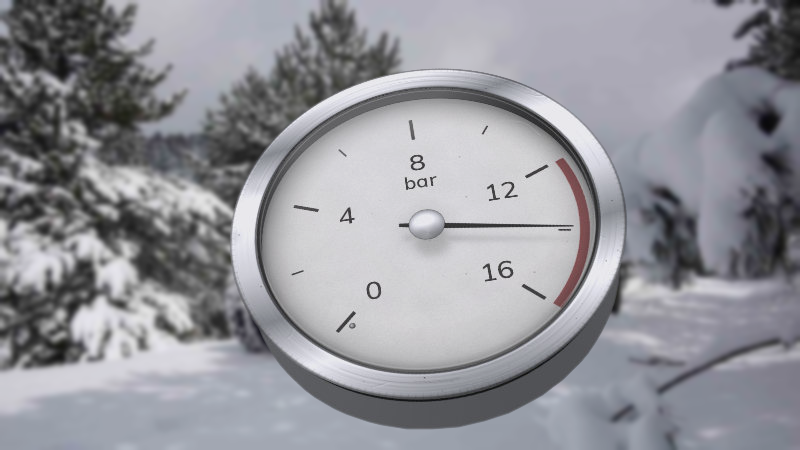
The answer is bar 14
